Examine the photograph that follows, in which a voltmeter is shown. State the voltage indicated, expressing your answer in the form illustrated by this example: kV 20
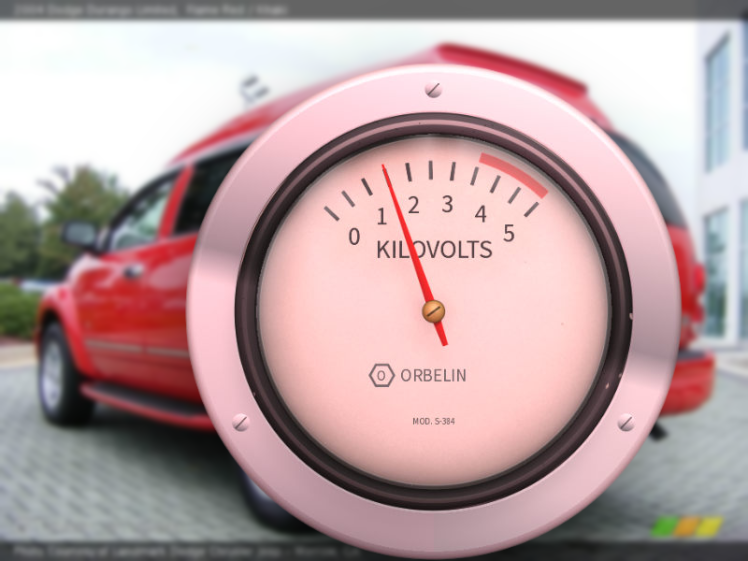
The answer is kV 1.5
